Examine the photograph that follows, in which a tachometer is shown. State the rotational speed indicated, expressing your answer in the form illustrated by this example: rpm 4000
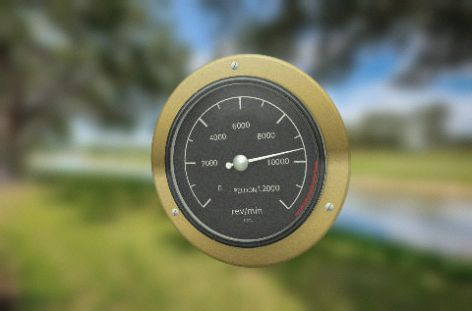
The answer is rpm 9500
